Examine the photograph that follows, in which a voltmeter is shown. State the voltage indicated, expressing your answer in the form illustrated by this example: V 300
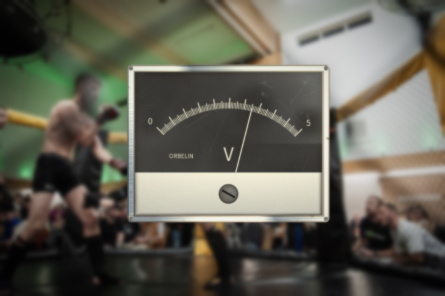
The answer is V 3.25
